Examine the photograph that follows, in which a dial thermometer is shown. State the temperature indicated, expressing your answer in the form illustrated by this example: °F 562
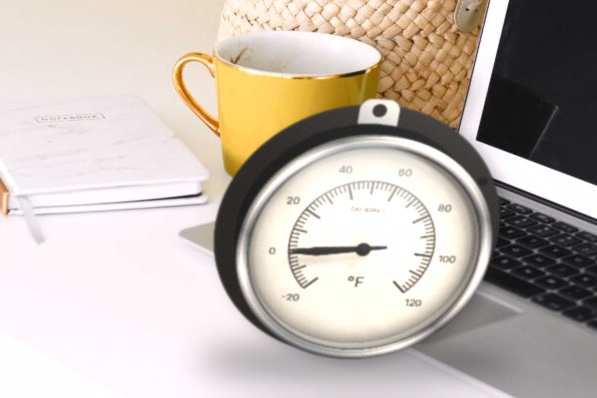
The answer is °F 0
